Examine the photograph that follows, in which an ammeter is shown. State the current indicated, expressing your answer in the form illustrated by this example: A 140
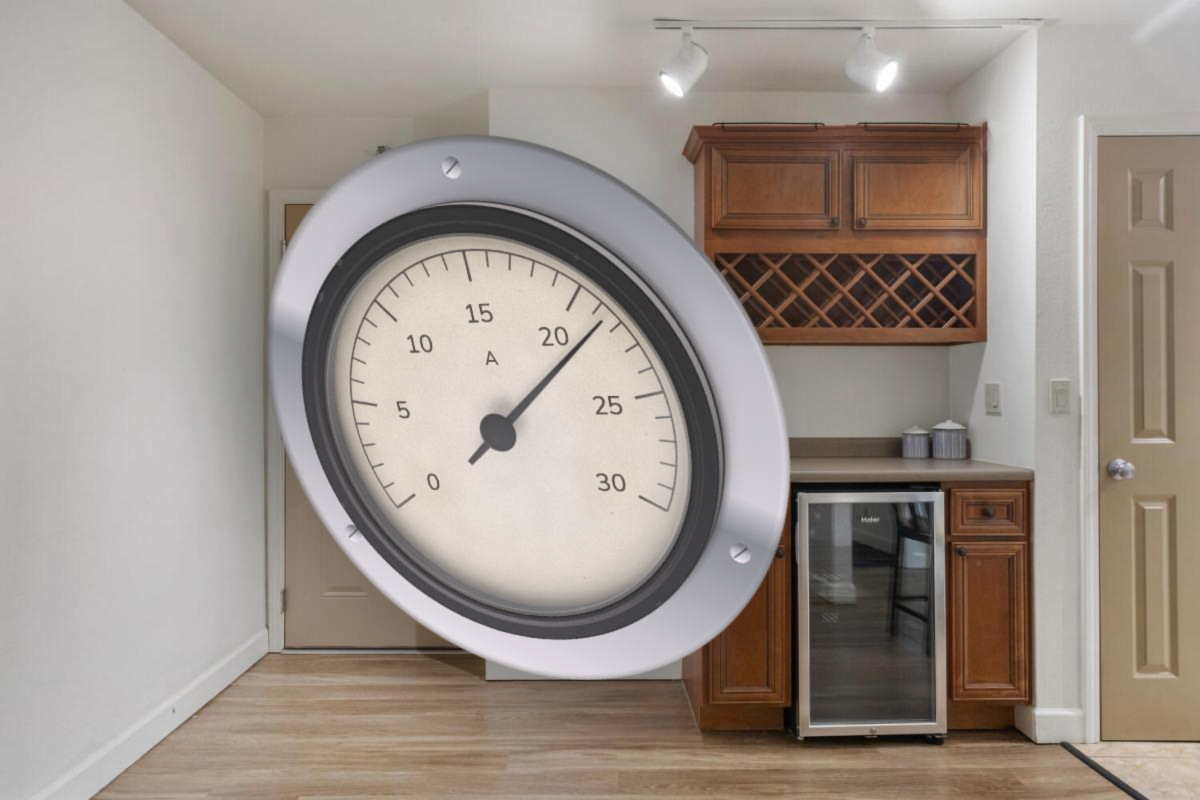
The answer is A 21.5
